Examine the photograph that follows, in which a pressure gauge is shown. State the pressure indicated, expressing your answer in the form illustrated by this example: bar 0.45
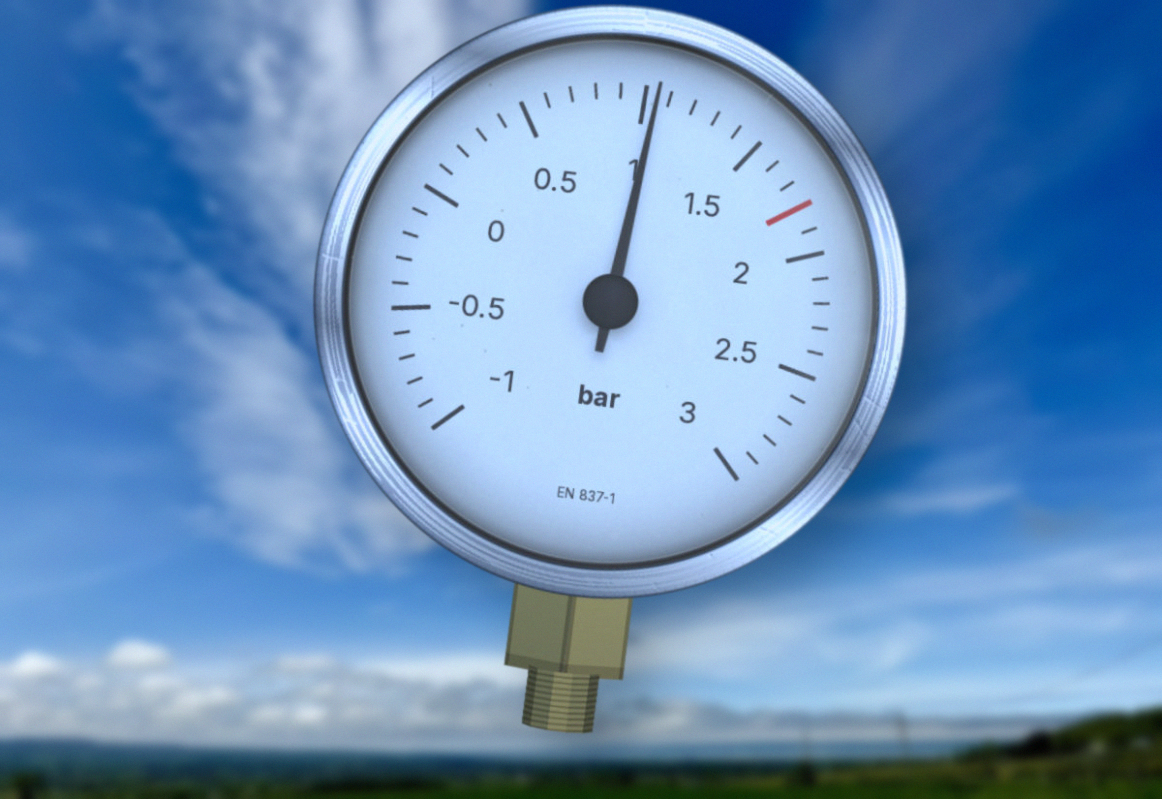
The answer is bar 1.05
